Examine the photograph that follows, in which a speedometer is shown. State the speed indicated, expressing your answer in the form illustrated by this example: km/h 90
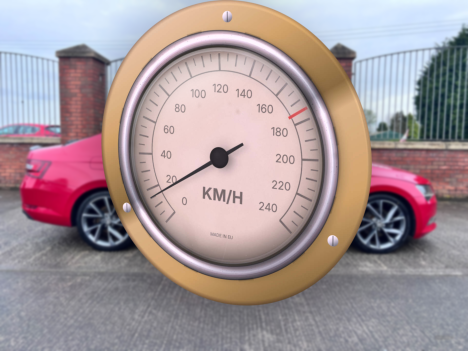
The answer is km/h 15
